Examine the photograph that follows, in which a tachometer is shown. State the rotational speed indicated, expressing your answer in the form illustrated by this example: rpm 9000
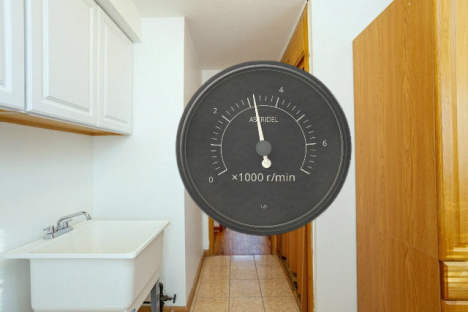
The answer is rpm 3200
